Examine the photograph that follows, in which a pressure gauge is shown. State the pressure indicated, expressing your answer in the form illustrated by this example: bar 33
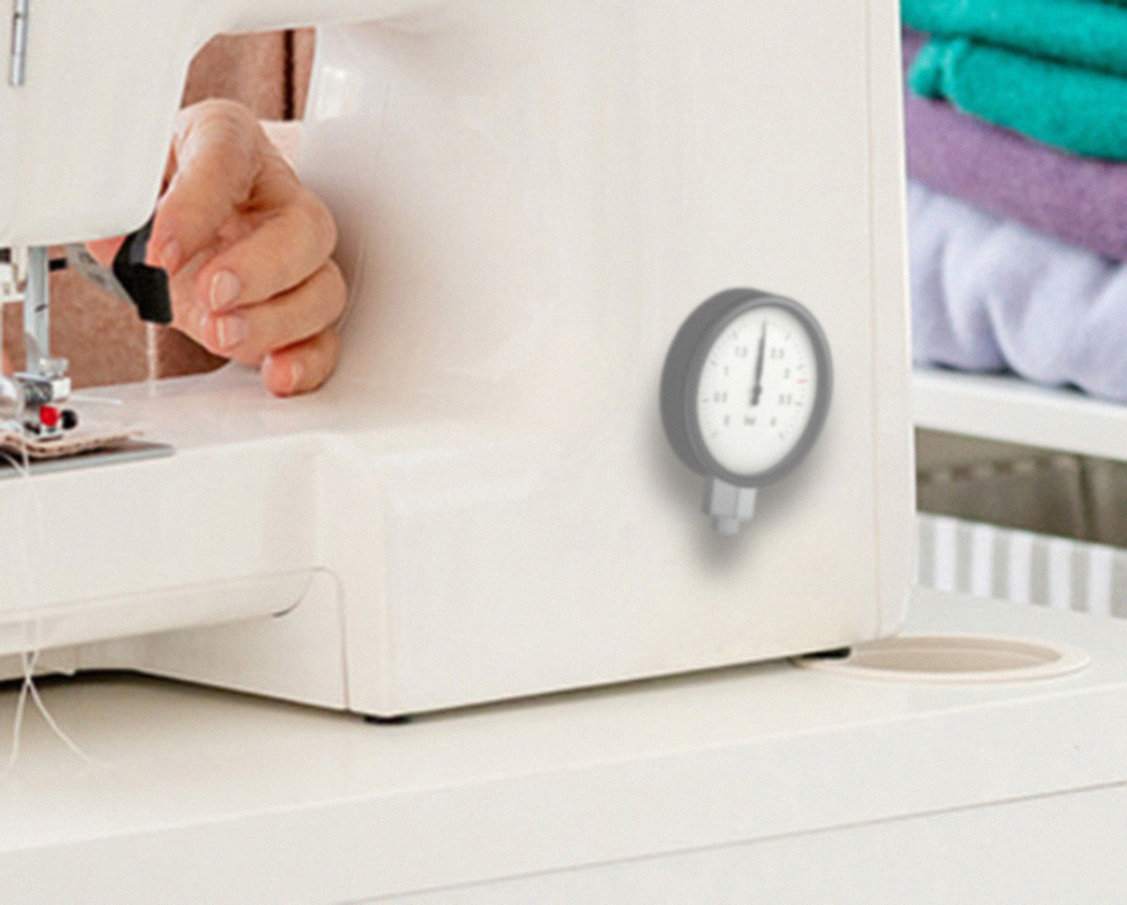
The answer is bar 2
